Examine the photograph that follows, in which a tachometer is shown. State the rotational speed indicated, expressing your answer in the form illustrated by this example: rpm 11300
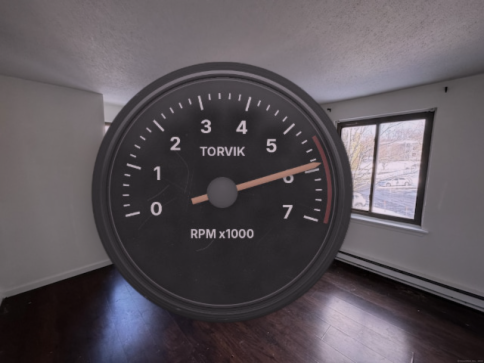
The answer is rpm 5900
